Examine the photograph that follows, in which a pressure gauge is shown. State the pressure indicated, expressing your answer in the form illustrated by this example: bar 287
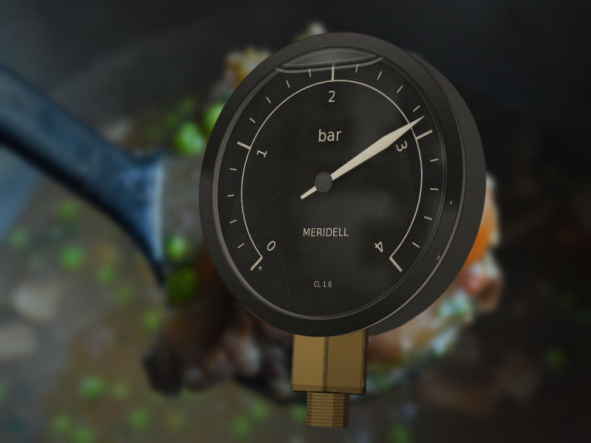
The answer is bar 2.9
